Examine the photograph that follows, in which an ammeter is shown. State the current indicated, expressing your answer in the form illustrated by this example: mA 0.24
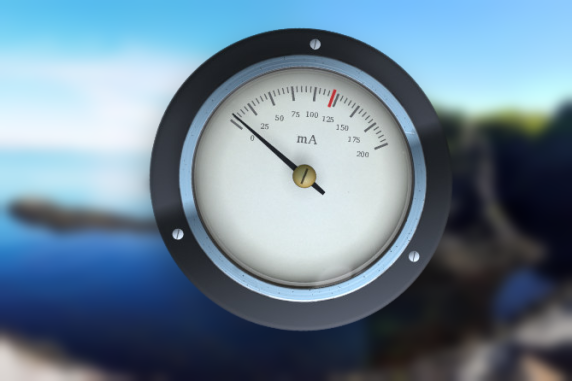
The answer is mA 5
